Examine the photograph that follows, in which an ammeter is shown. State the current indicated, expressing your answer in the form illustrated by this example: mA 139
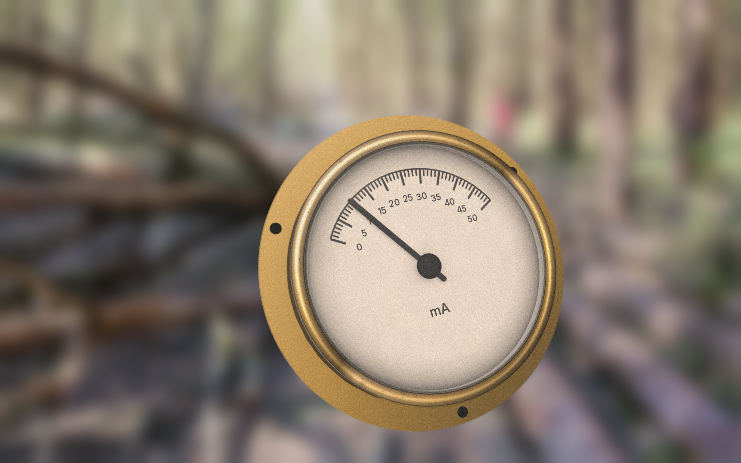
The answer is mA 10
